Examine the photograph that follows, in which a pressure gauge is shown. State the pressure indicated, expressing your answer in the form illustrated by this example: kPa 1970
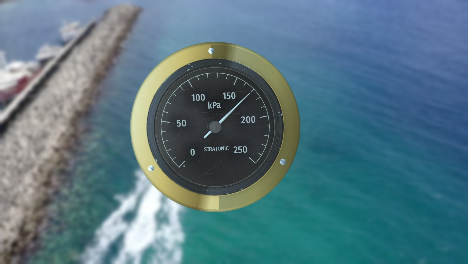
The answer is kPa 170
